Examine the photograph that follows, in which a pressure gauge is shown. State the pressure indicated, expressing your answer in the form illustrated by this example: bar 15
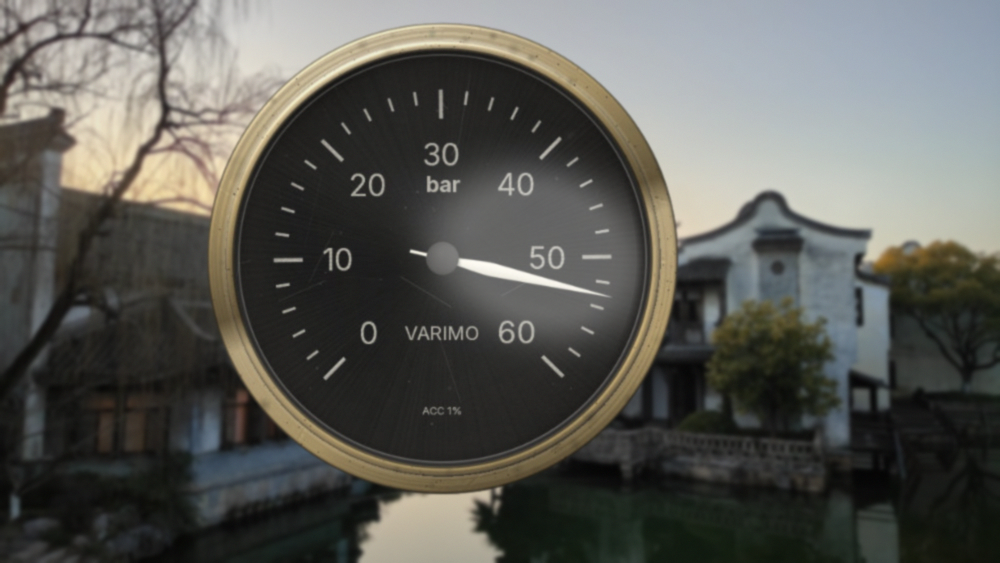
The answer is bar 53
